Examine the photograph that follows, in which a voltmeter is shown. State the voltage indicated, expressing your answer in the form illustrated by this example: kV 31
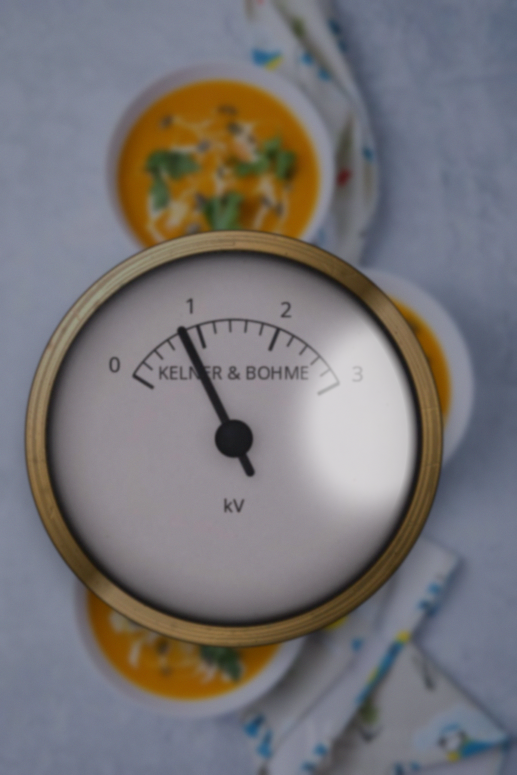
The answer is kV 0.8
